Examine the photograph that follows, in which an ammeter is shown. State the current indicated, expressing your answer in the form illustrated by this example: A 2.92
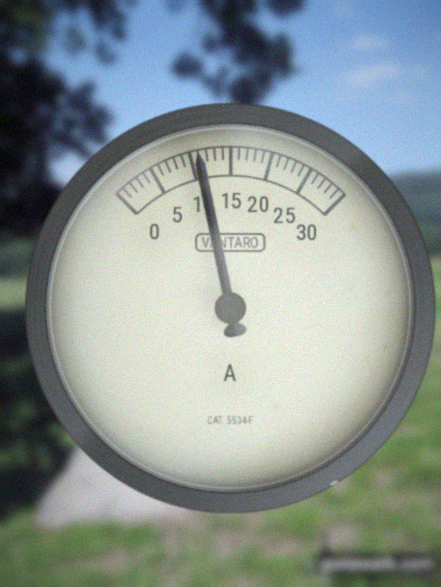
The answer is A 11
